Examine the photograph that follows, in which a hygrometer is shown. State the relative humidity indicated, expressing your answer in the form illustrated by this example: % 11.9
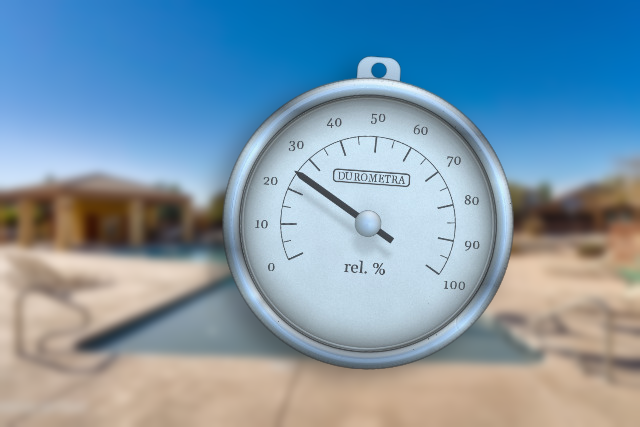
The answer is % 25
